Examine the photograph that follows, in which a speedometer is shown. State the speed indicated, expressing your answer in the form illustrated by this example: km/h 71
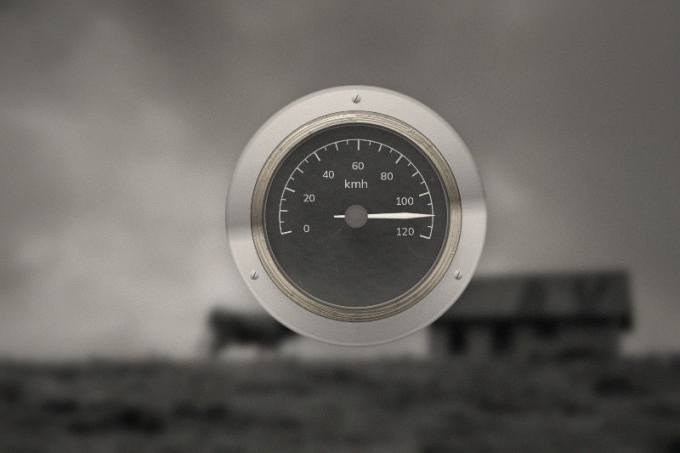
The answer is km/h 110
